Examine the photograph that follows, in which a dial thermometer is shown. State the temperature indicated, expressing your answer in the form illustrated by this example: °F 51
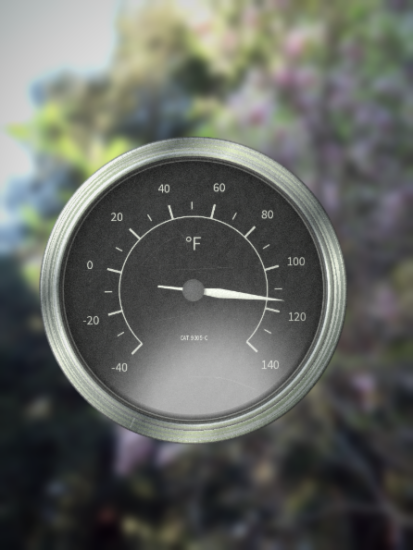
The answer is °F 115
